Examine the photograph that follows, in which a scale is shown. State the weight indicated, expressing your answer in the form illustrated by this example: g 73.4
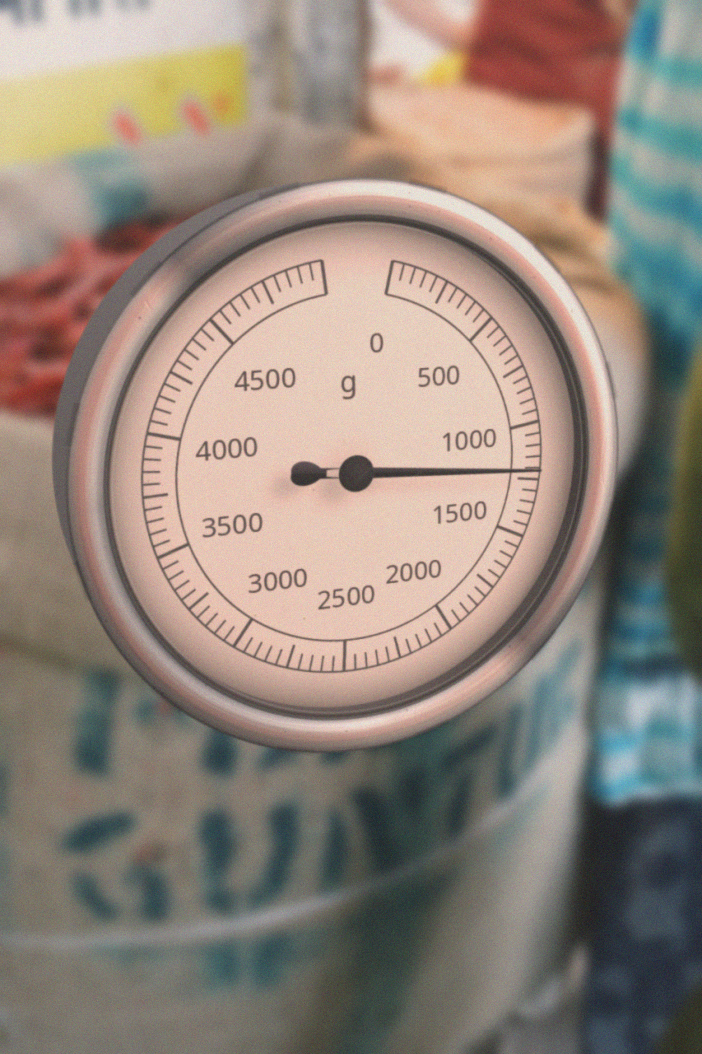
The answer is g 1200
